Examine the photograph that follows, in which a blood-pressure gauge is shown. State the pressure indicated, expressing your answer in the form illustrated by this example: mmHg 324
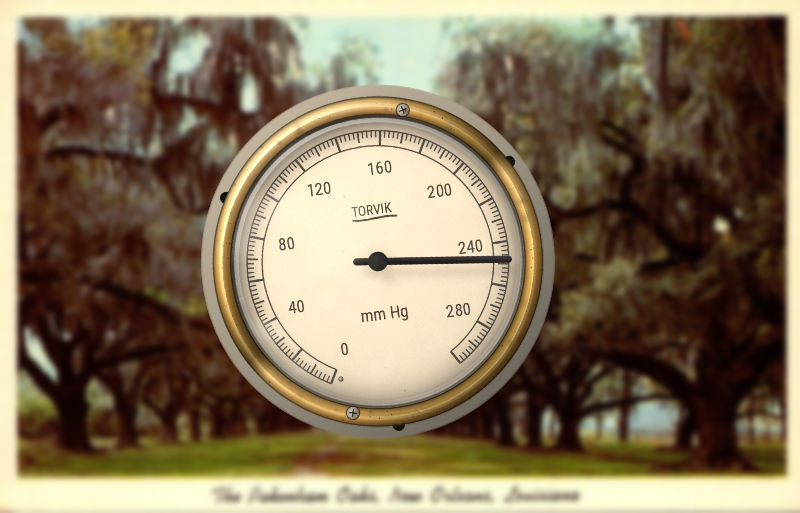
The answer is mmHg 248
